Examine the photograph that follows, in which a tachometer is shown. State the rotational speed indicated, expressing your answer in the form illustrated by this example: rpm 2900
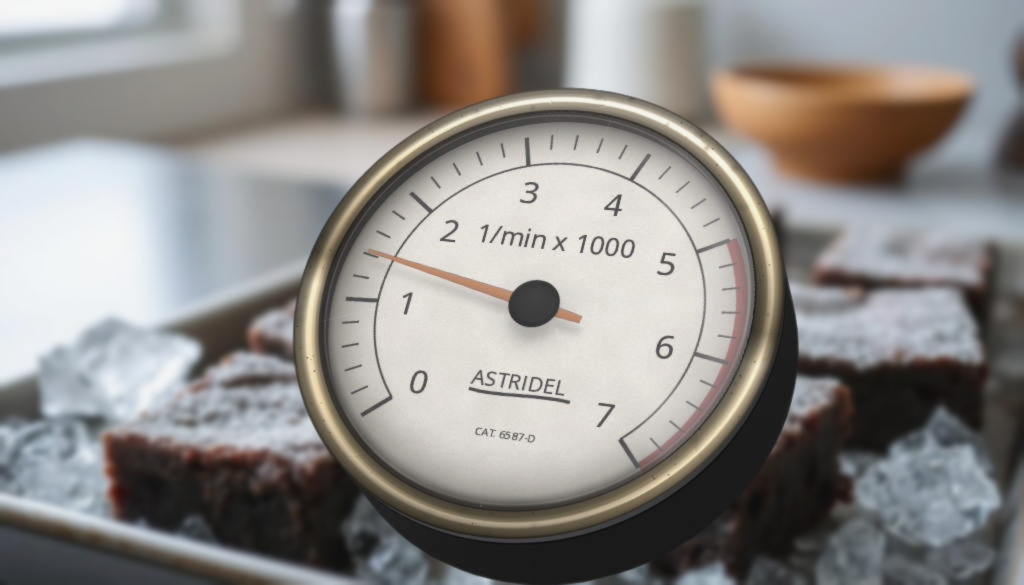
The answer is rpm 1400
